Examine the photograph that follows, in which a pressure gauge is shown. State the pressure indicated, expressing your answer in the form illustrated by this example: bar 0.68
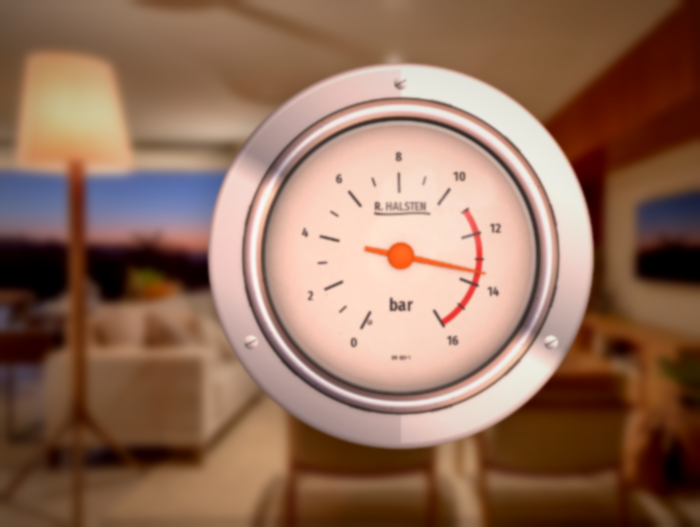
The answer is bar 13.5
